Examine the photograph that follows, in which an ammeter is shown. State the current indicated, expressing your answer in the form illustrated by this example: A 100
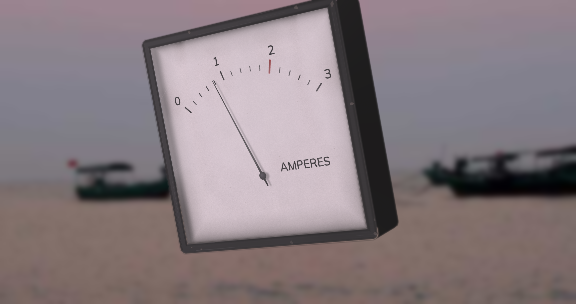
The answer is A 0.8
